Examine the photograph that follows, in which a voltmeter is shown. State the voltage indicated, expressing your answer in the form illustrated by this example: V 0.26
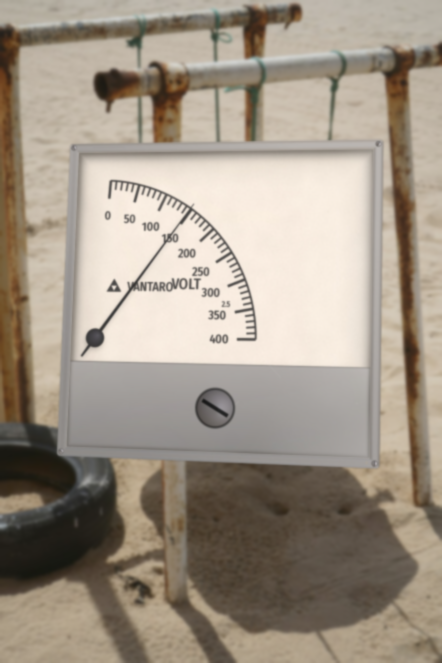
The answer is V 150
